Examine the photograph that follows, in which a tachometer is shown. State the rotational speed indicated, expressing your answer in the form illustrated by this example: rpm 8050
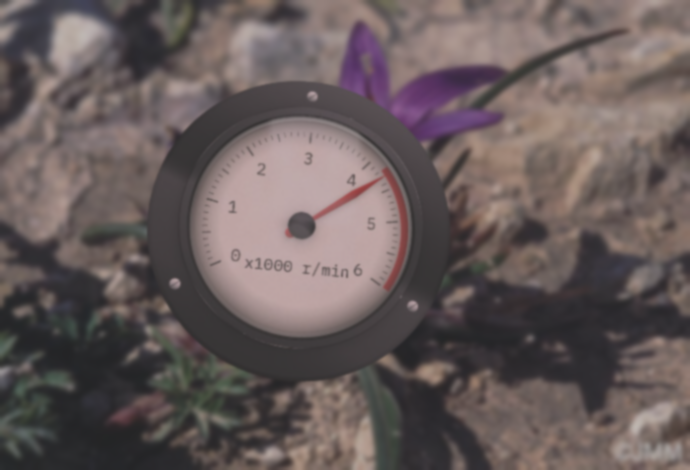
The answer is rpm 4300
